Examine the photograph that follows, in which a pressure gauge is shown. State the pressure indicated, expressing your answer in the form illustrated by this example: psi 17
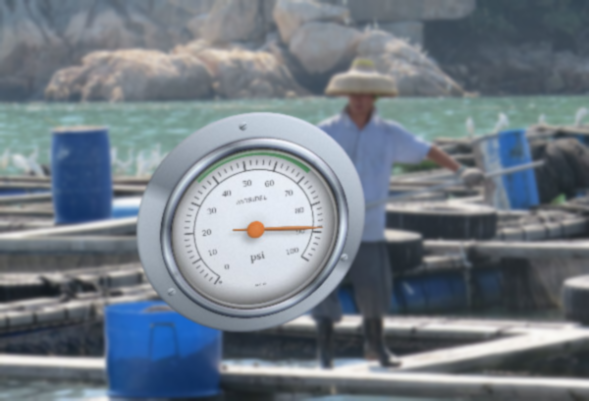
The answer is psi 88
